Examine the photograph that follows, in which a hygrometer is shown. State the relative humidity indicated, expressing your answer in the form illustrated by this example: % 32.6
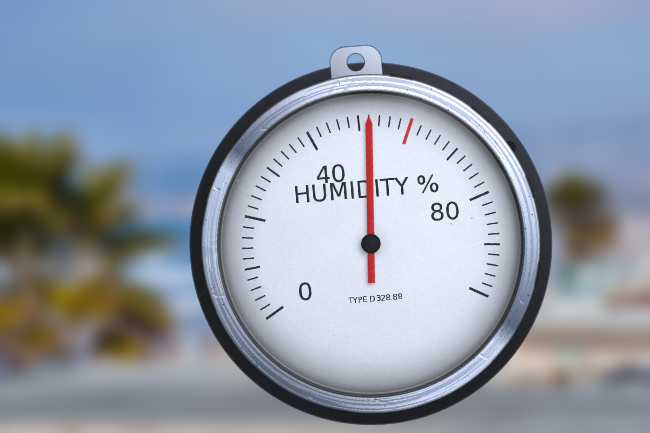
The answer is % 52
